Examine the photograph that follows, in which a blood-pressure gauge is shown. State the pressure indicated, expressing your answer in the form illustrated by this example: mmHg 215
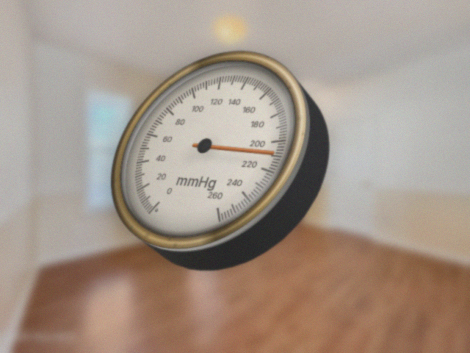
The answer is mmHg 210
